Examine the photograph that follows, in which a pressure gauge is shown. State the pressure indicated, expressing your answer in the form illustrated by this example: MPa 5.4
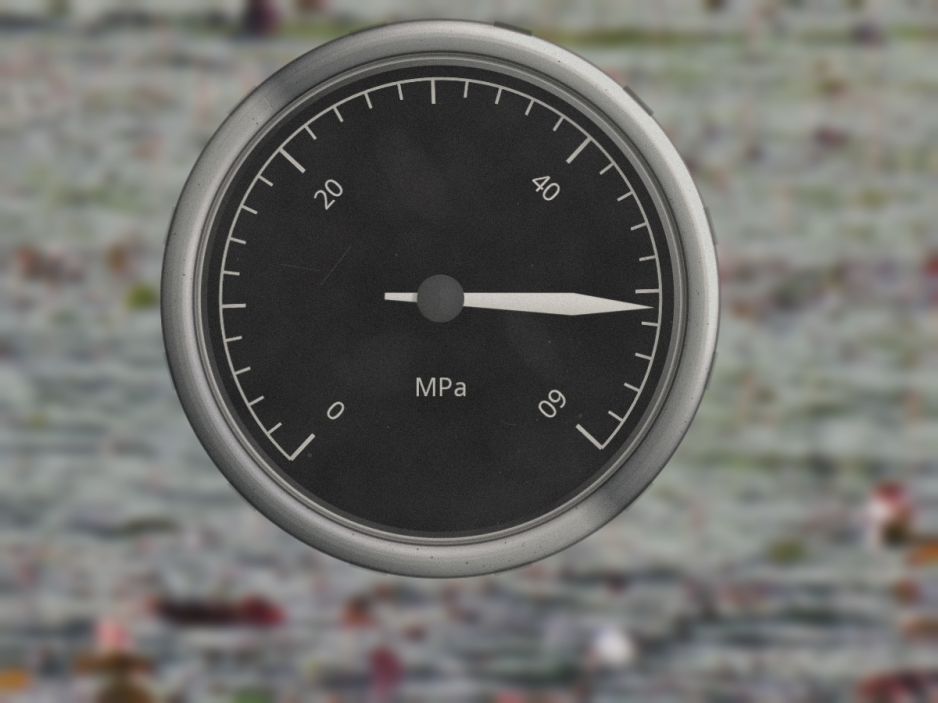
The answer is MPa 51
